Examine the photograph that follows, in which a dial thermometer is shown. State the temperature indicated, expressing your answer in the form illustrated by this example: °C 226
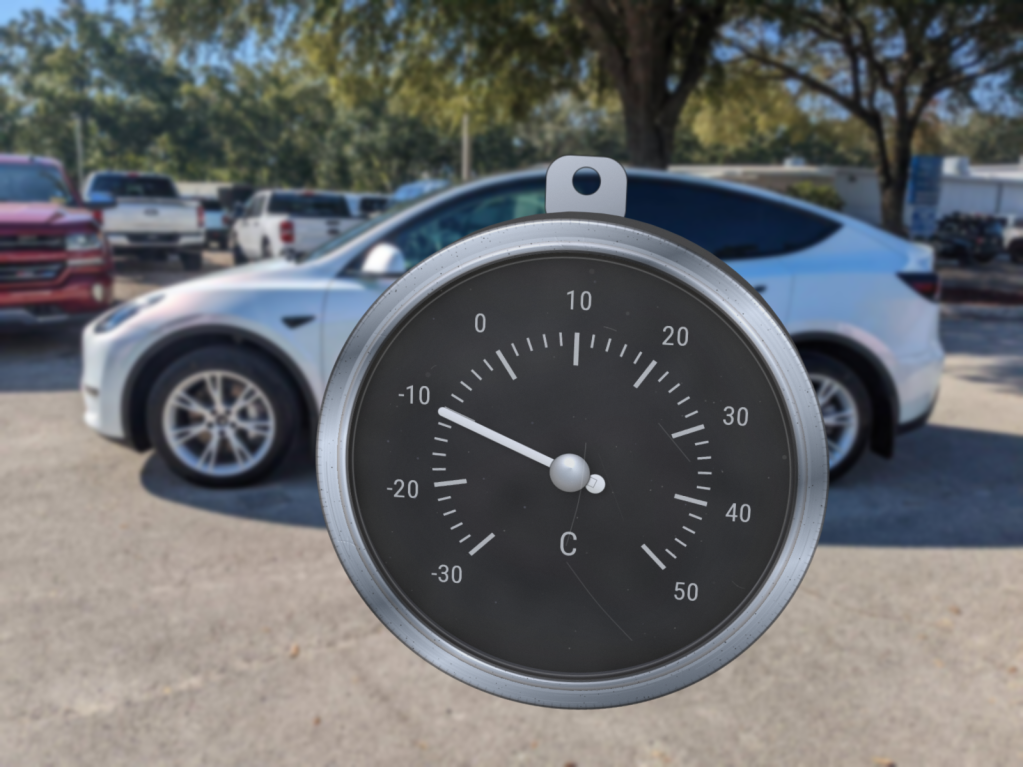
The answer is °C -10
